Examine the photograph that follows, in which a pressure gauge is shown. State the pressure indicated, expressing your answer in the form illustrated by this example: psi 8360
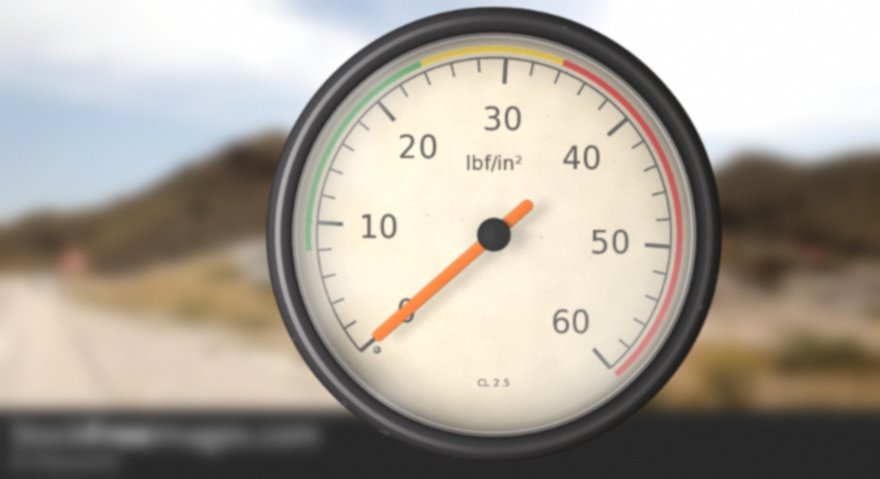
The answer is psi 0
